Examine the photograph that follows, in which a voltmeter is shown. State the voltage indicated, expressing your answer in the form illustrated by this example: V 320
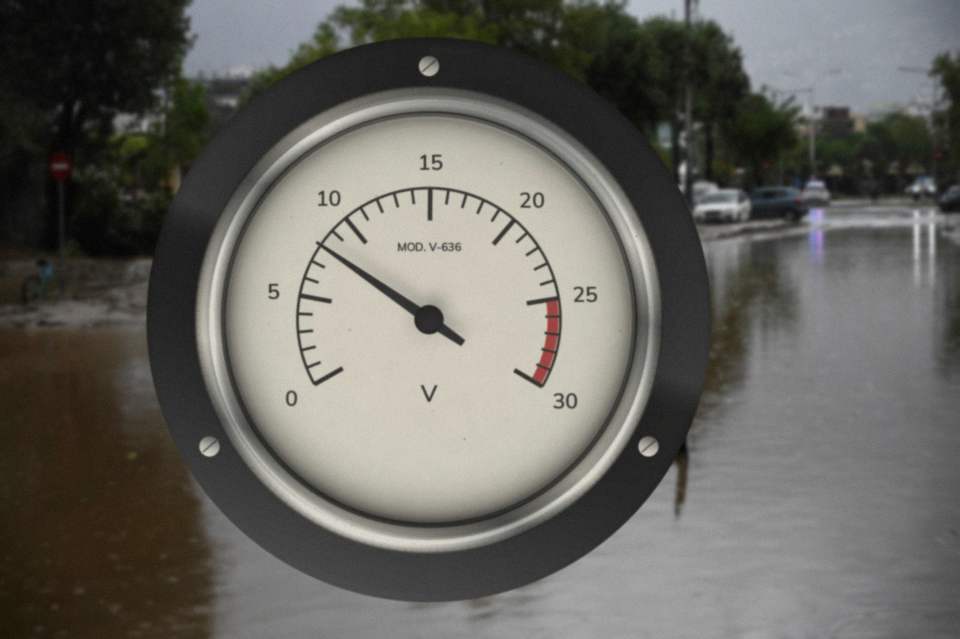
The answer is V 8
